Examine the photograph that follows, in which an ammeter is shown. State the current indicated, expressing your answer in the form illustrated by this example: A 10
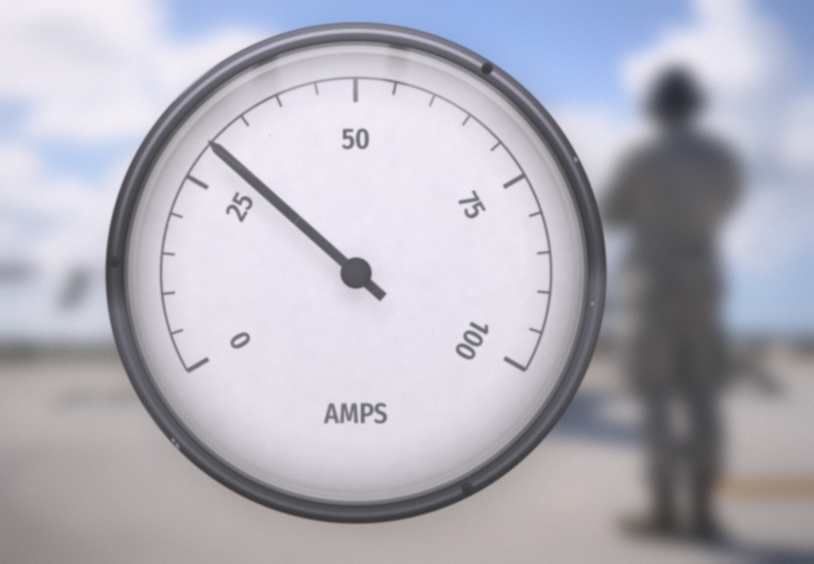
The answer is A 30
